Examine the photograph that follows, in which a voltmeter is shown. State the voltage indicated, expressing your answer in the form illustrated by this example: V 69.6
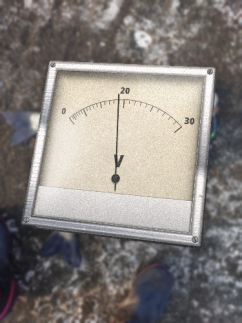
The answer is V 19
